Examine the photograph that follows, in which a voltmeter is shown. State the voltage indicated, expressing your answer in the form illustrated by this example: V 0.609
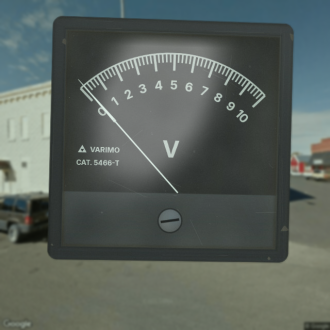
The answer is V 0.2
